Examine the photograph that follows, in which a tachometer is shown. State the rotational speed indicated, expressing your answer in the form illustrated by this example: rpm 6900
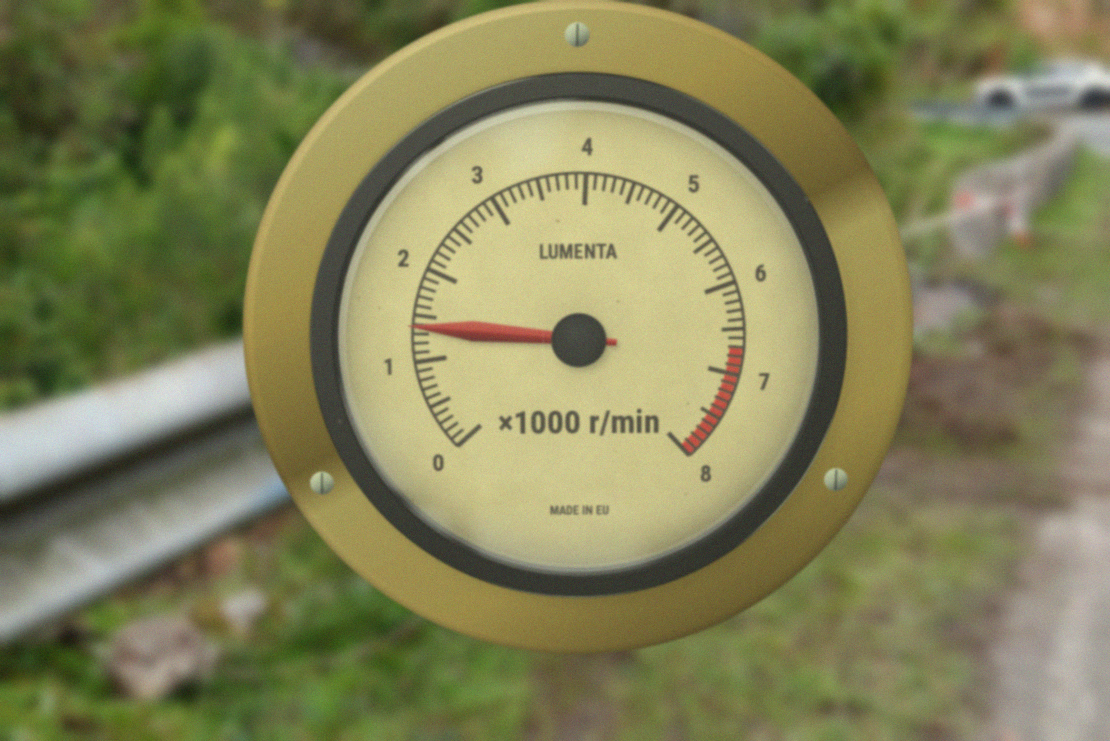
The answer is rpm 1400
